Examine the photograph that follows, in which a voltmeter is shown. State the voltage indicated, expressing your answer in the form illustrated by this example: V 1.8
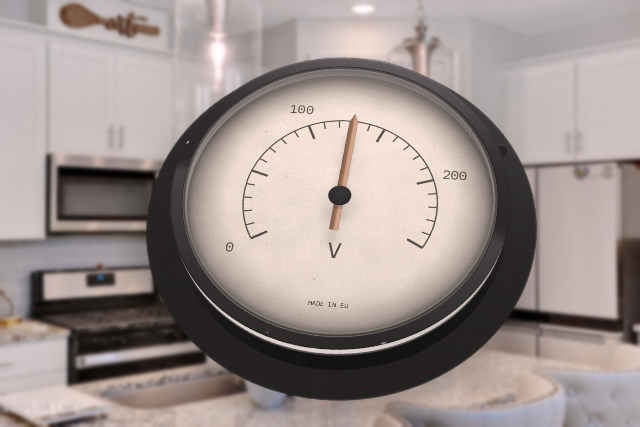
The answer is V 130
